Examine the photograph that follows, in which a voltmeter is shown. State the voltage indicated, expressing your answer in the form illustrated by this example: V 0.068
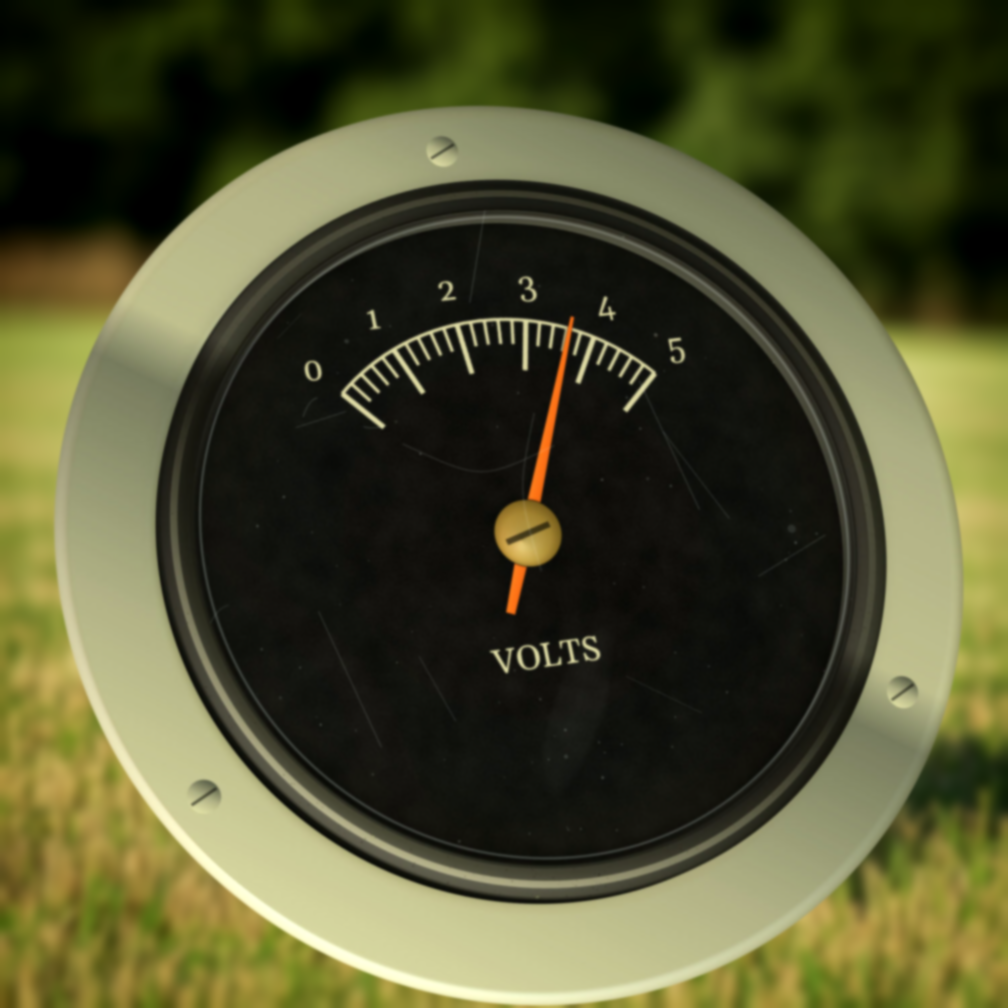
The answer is V 3.6
